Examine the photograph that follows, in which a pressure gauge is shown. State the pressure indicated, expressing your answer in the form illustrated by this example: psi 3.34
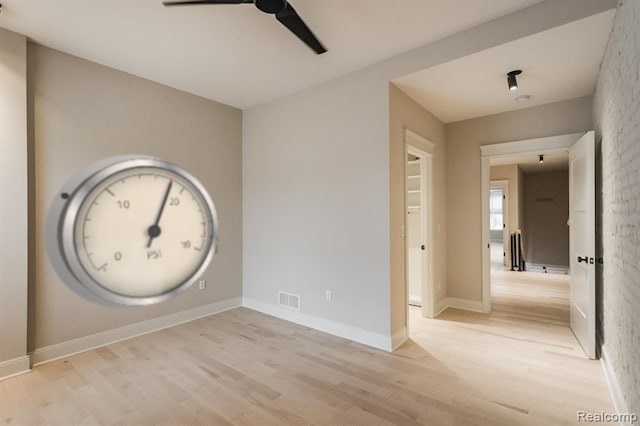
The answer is psi 18
